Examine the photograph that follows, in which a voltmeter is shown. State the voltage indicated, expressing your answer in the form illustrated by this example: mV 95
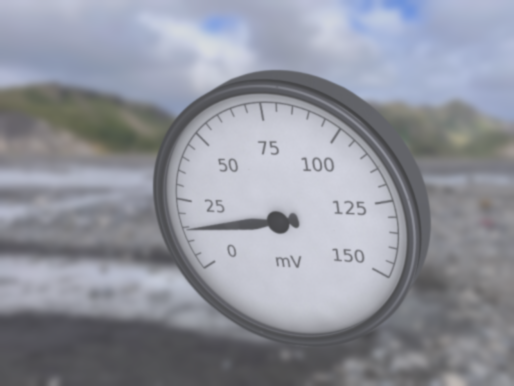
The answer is mV 15
